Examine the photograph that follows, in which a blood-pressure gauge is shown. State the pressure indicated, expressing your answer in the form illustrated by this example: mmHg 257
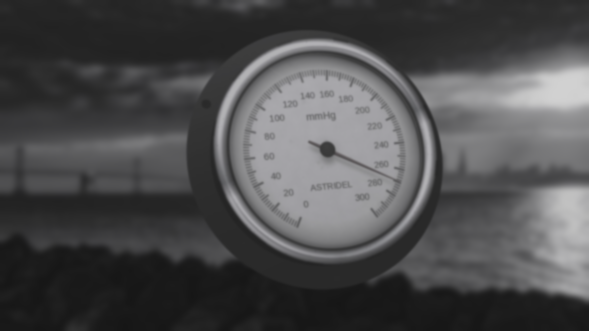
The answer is mmHg 270
